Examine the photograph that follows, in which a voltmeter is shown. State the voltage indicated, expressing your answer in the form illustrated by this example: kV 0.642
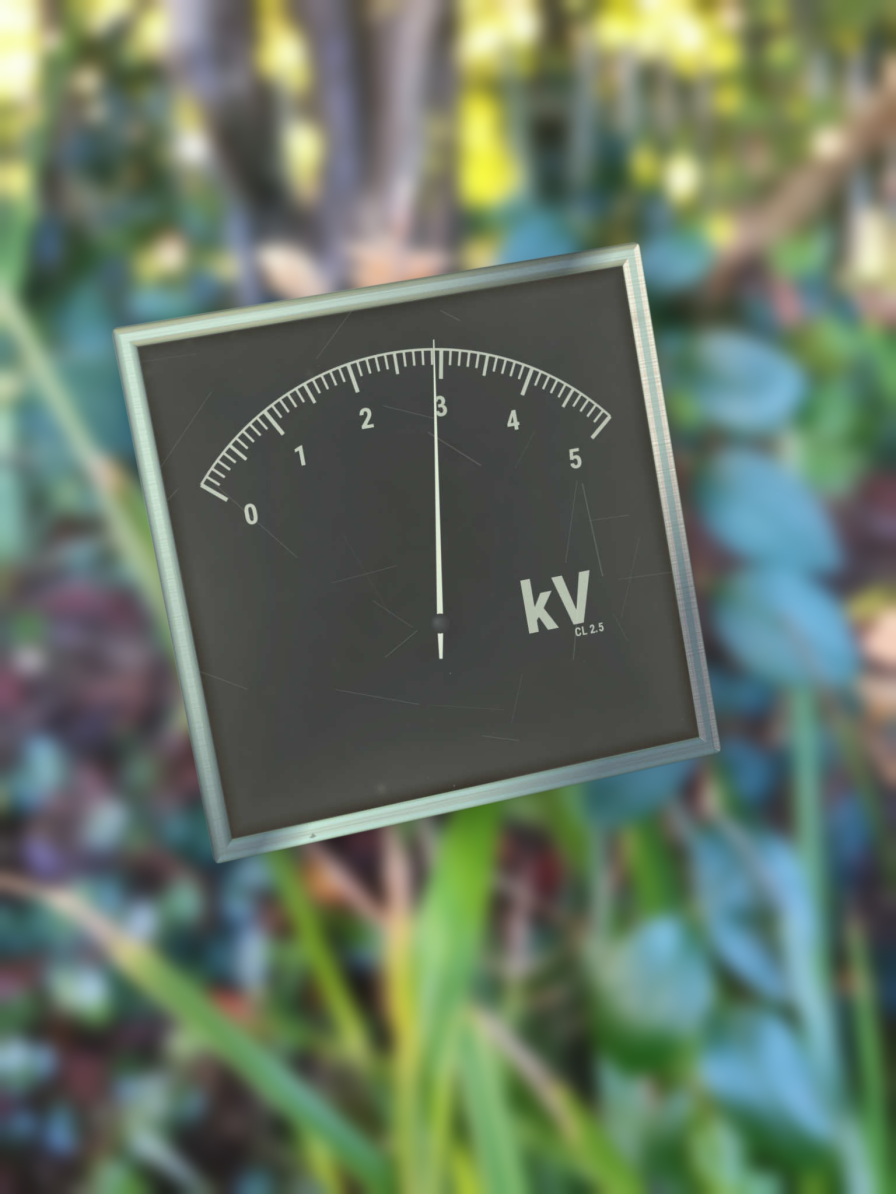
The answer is kV 2.9
